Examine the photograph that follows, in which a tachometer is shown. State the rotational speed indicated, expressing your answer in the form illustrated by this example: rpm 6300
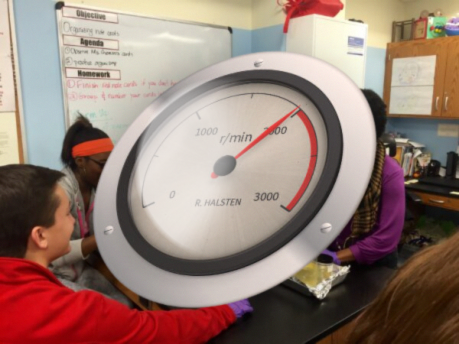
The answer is rpm 2000
